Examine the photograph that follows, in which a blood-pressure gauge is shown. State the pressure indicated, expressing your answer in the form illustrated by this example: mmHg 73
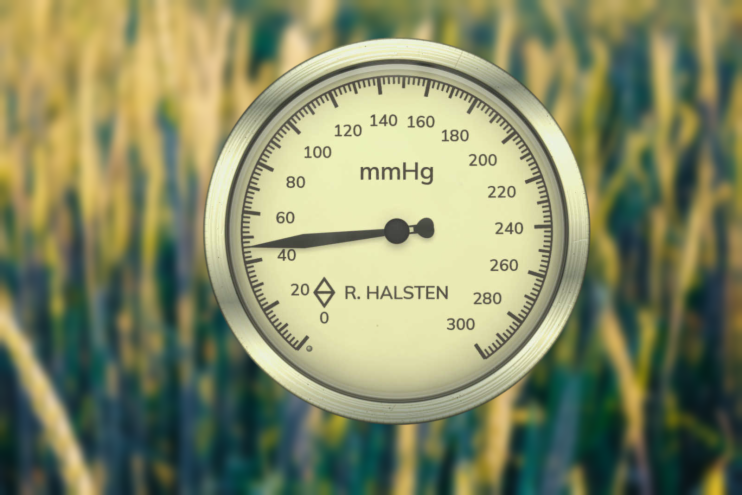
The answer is mmHg 46
